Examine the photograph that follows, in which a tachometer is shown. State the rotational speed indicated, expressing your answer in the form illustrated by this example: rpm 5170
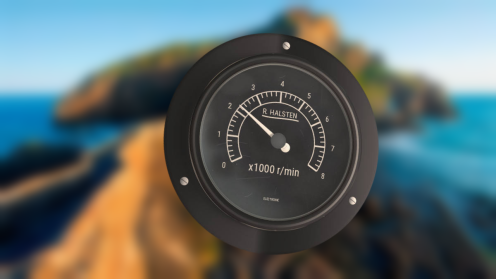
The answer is rpm 2200
